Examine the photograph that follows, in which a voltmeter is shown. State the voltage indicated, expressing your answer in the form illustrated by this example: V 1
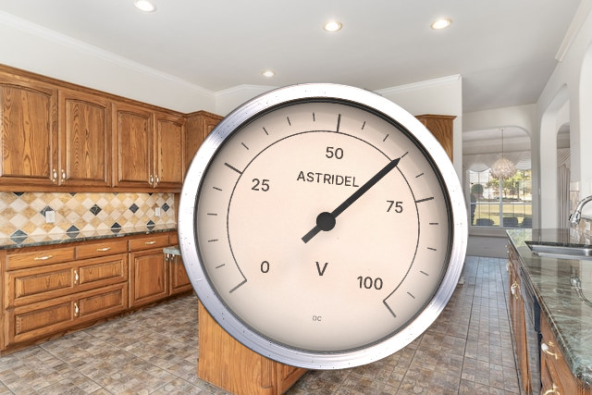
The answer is V 65
